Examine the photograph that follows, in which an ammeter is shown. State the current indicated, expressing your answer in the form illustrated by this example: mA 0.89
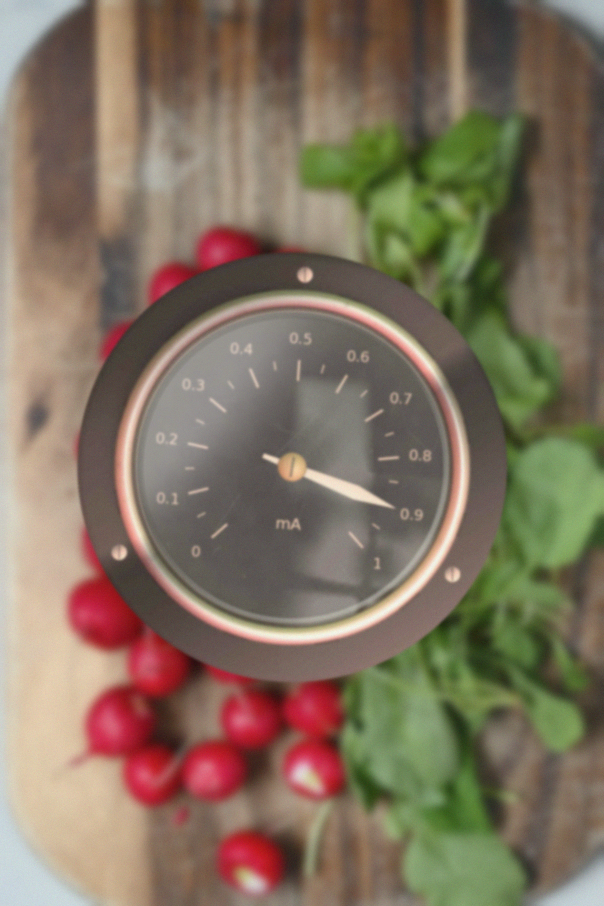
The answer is mA 0.9
